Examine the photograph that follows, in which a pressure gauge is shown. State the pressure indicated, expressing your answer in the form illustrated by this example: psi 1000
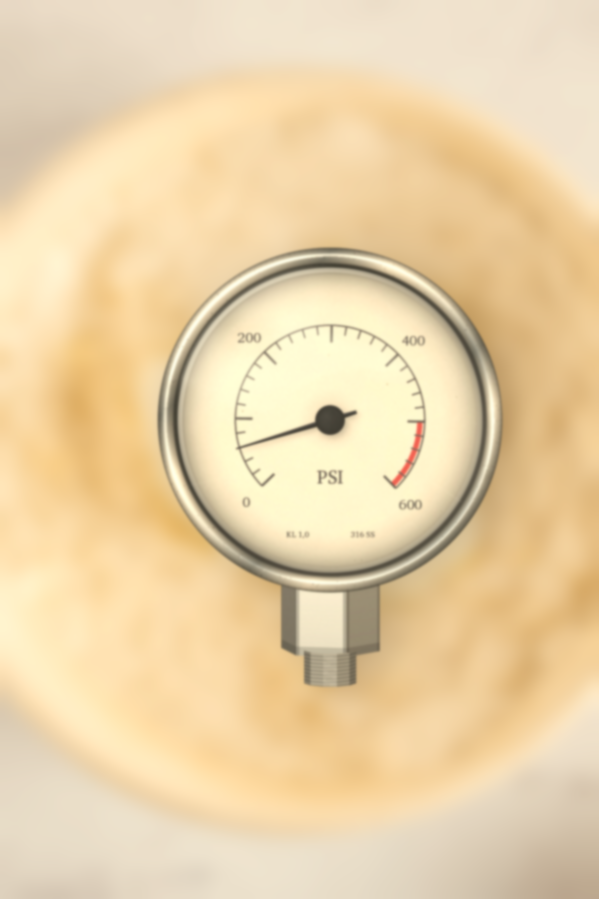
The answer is psi 60
